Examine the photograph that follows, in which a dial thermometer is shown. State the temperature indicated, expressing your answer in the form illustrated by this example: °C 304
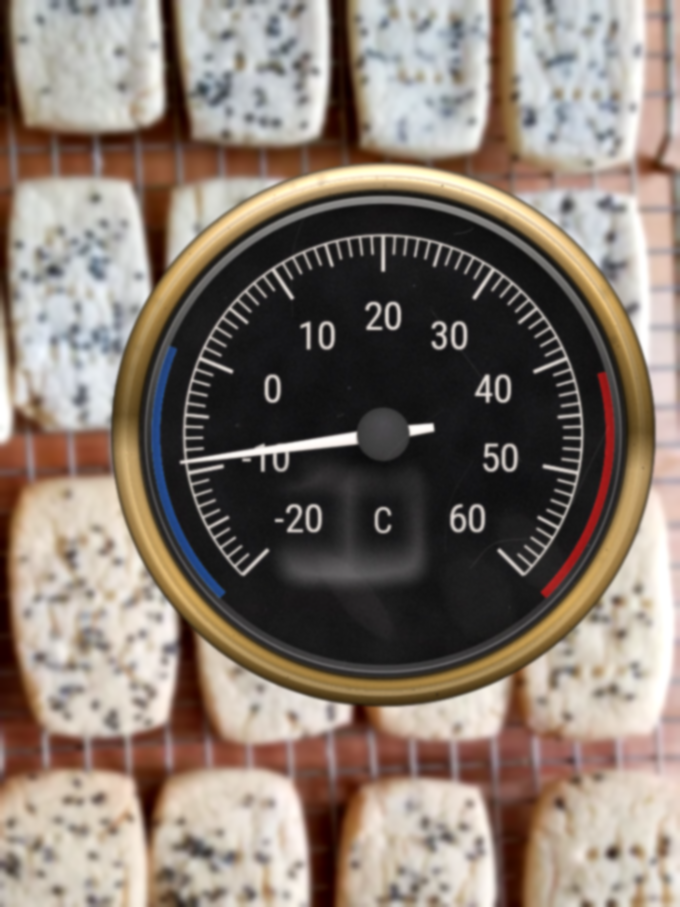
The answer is °C -9
